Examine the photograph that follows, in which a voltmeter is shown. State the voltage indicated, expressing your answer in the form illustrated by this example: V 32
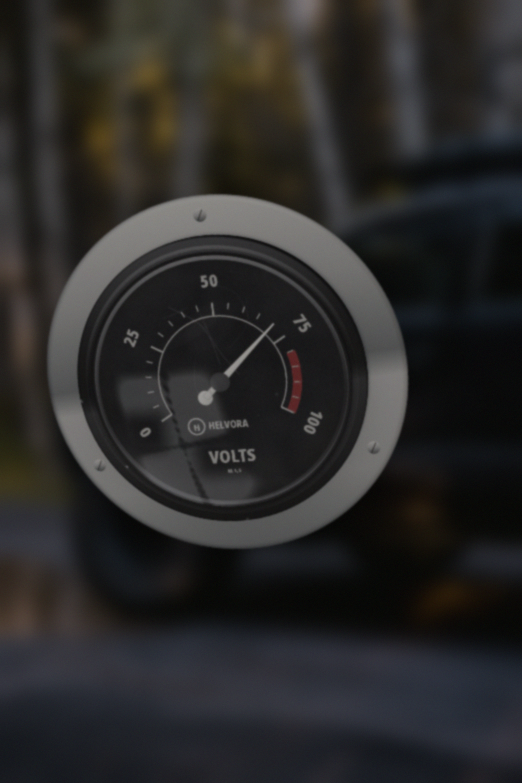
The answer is V 70
